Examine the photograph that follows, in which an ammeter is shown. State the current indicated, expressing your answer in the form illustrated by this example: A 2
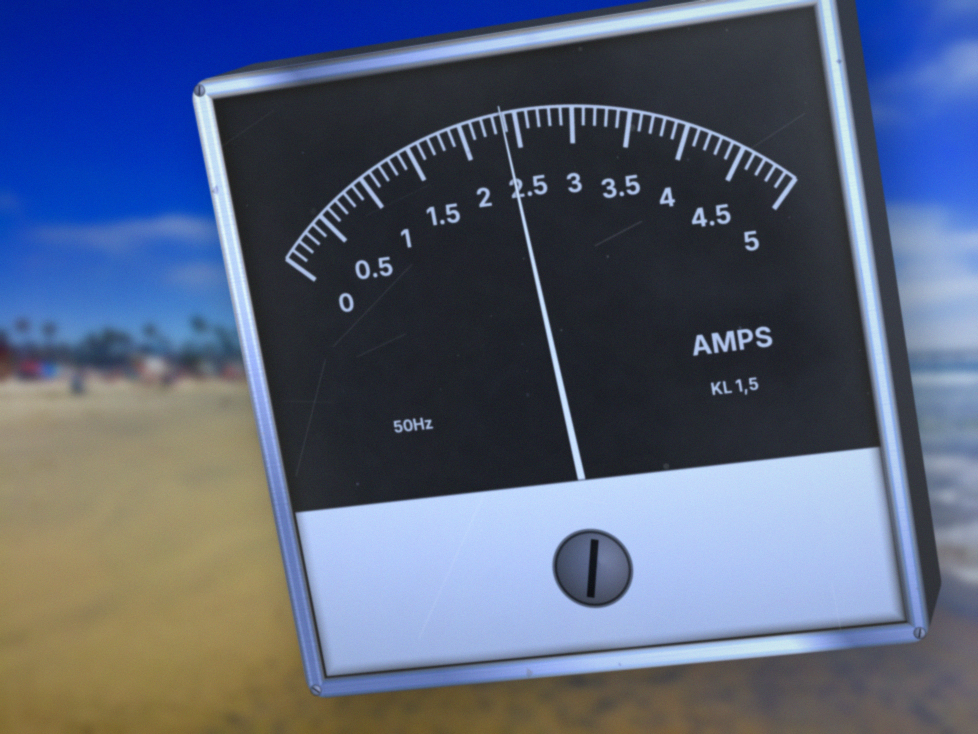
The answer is A 2.4
